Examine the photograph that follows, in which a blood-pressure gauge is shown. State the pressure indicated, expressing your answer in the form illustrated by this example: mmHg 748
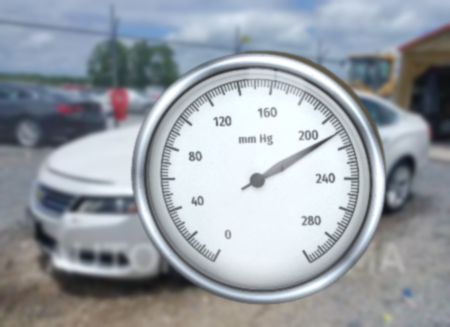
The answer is mmHg 210
